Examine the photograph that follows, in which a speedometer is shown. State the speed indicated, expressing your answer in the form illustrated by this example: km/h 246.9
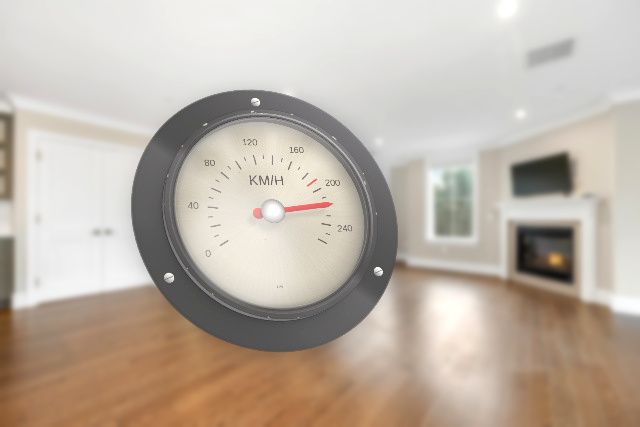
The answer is km/h 220
